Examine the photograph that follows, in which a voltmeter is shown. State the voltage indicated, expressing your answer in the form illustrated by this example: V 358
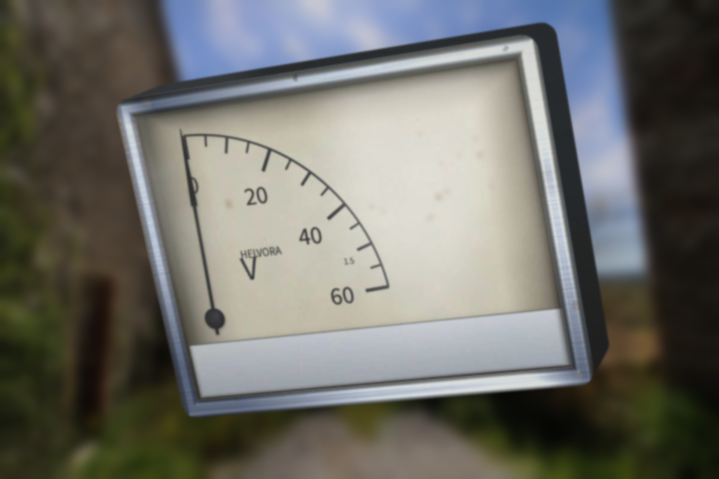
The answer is V 0
